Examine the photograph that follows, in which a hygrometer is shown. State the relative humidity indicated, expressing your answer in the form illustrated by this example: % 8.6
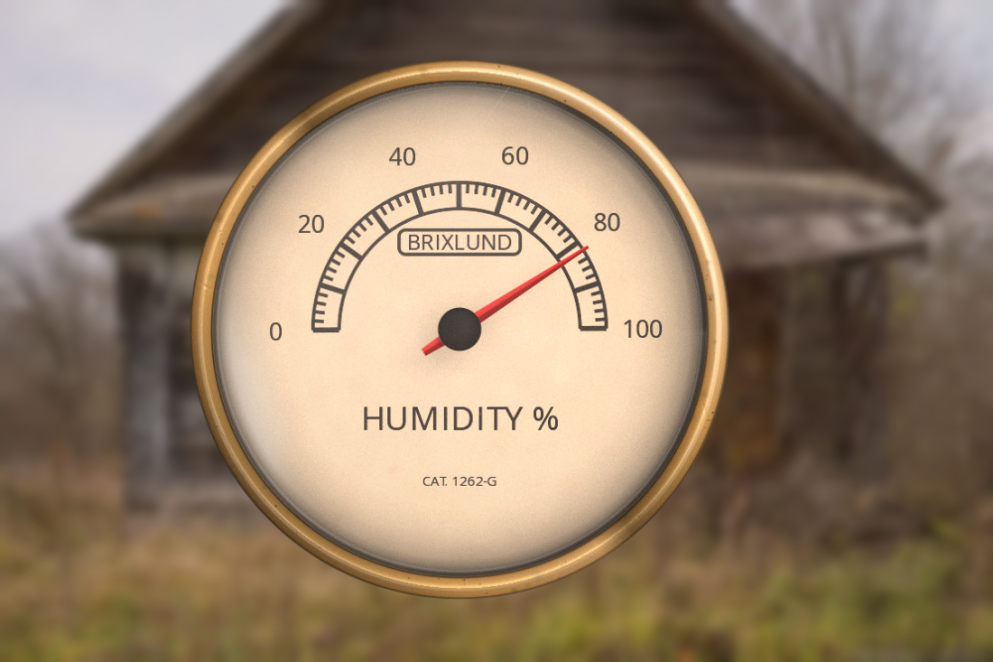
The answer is % 82
